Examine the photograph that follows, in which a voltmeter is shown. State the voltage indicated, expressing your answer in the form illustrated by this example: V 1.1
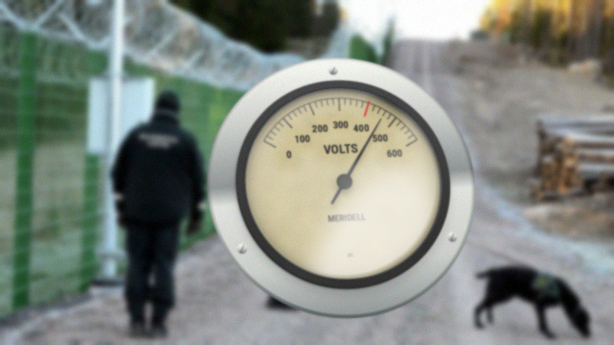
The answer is V 460
